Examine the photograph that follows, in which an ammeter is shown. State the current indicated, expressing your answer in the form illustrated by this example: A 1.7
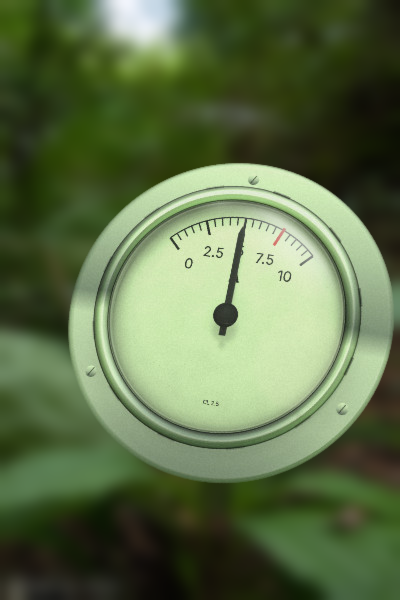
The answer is A 5
